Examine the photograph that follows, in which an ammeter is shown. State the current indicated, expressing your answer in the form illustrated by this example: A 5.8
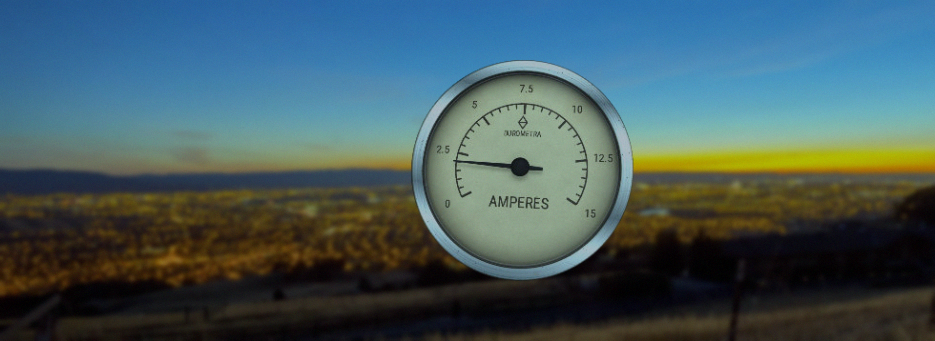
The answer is A 2
